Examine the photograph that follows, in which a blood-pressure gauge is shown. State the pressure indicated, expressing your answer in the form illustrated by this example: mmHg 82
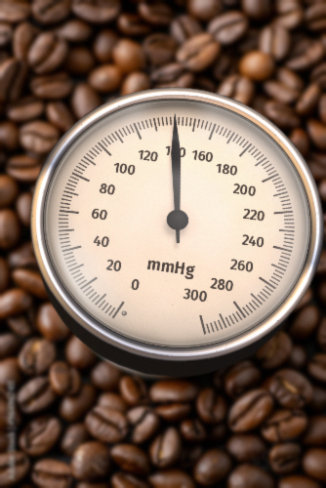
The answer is mmHg 140
